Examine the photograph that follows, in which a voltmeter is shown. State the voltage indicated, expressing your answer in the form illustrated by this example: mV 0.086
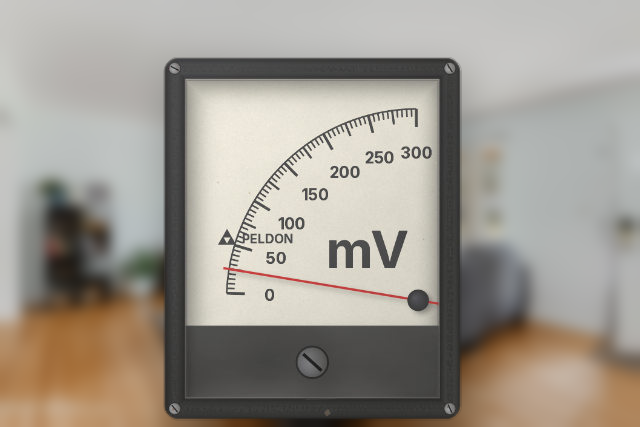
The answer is mV 25
